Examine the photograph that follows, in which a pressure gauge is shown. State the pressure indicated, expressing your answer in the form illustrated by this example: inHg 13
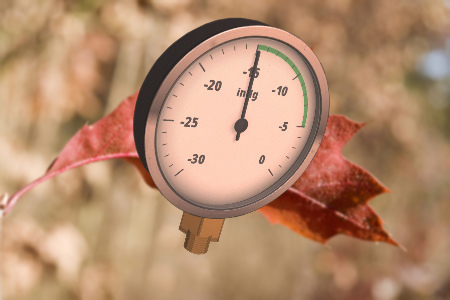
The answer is inHg -15
